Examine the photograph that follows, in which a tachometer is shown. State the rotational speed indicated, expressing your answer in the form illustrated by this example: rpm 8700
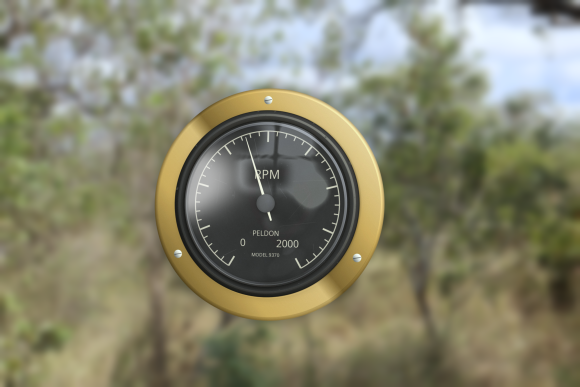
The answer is rpm 875
